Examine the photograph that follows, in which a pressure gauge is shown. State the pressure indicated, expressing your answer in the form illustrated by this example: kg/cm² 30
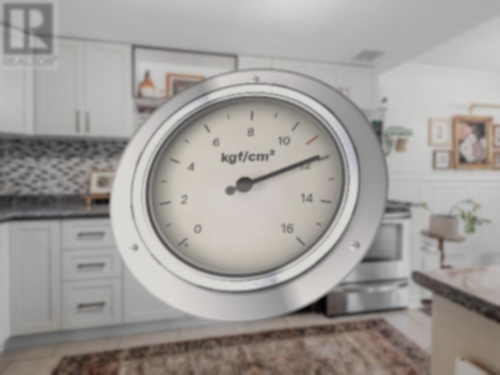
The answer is kg/cm² 12
